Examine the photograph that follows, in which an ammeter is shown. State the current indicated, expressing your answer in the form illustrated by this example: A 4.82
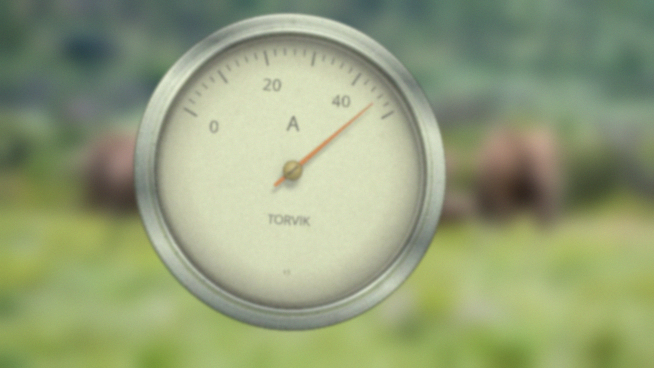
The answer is A 46
